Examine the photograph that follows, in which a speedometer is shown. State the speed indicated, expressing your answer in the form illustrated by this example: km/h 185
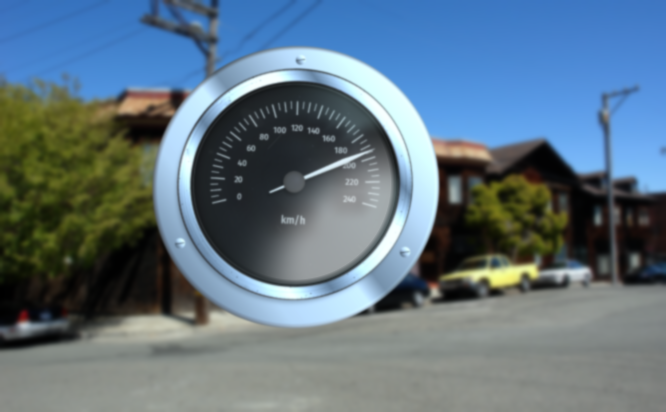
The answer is km/h 195
